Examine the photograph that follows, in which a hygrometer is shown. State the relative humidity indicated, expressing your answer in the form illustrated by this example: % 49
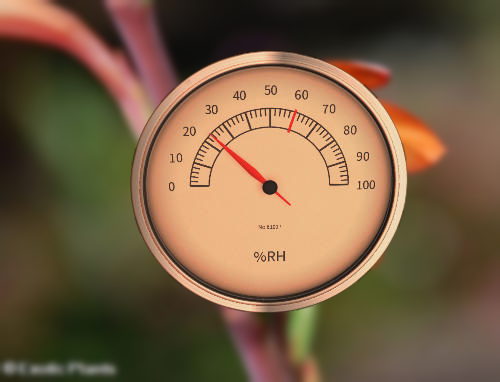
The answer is % 24
